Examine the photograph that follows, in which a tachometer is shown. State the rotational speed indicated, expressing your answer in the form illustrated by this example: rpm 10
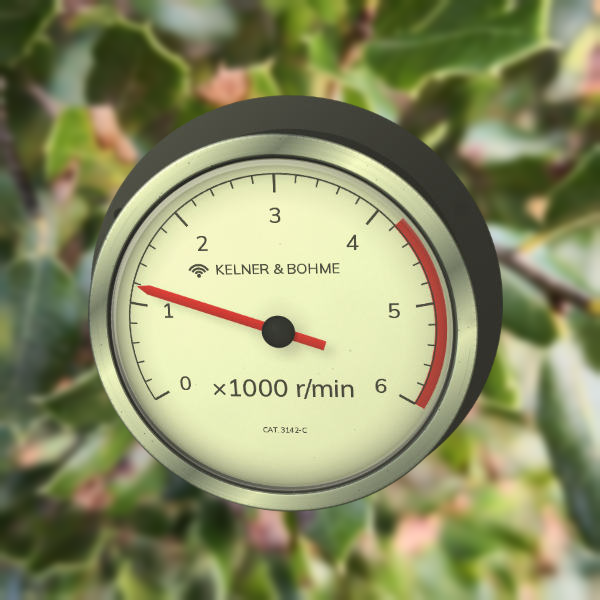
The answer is rpm 1200
